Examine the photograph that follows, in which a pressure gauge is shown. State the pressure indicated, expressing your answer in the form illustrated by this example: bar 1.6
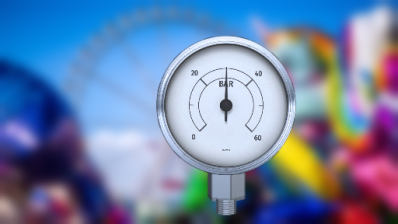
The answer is bar 30
